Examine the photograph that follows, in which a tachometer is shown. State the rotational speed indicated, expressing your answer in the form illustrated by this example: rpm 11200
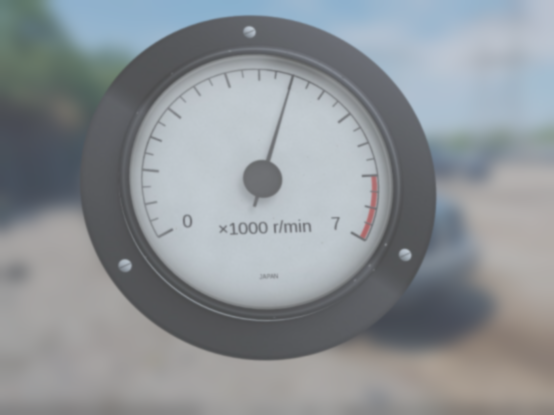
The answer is rpm 4000
